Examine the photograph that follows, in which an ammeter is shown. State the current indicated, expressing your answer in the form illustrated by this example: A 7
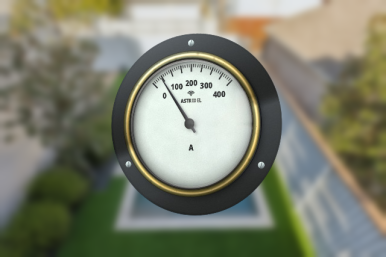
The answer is A 50
